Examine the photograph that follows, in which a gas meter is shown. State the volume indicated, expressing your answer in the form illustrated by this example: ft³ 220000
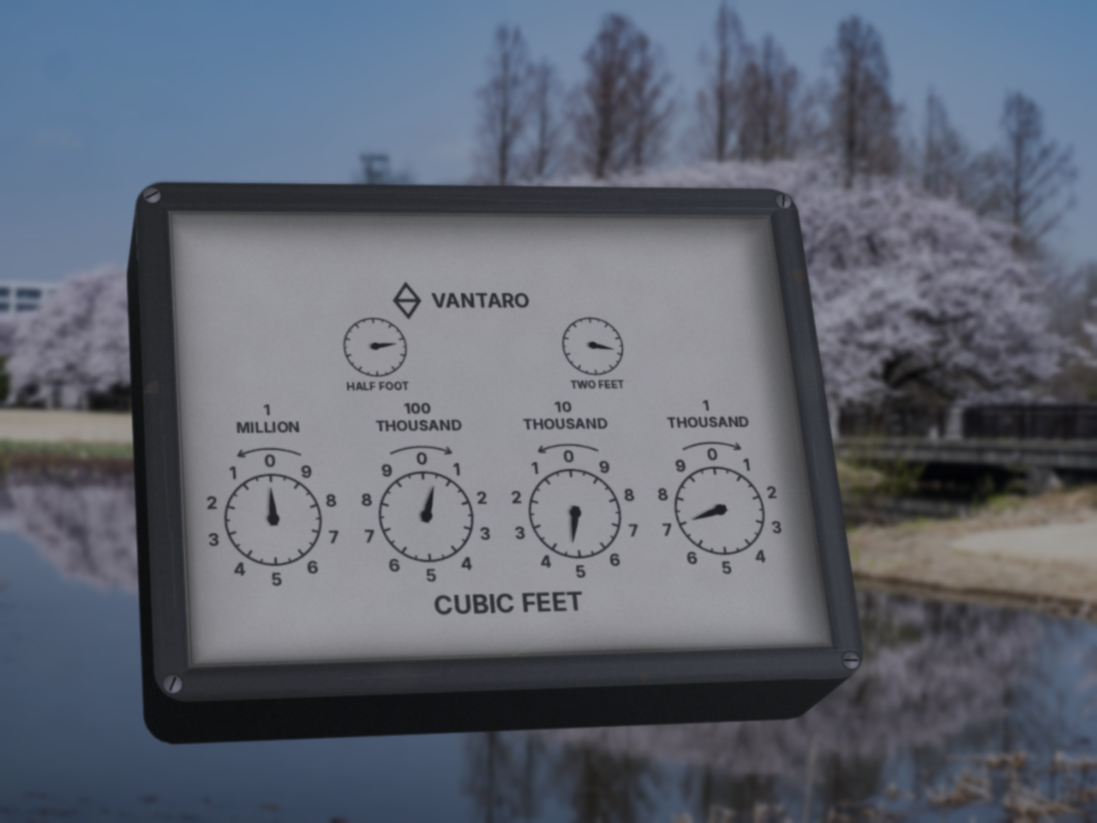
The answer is ft³ 4700
